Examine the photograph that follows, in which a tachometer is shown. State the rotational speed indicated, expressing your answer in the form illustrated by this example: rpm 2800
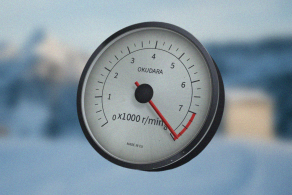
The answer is rpm 7875
